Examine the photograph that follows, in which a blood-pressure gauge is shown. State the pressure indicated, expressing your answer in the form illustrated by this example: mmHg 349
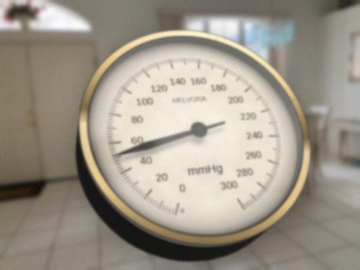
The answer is mmHg 50
